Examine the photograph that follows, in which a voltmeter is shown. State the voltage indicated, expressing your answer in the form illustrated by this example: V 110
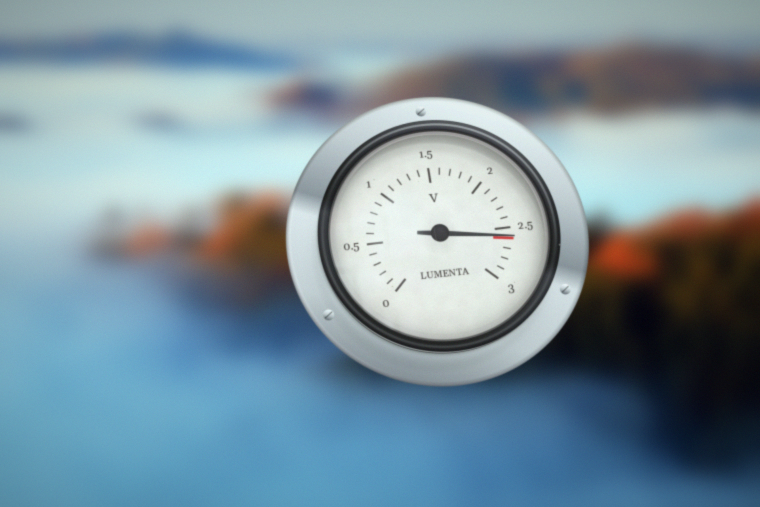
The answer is V 2.6
